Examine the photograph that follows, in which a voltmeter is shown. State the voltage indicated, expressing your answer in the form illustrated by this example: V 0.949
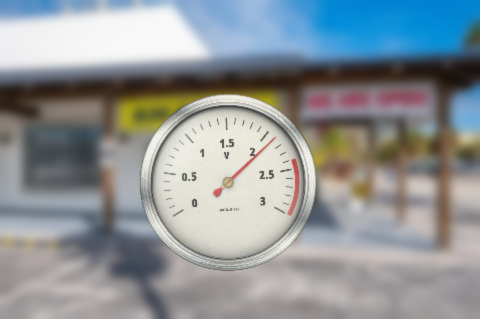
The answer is V 2.1
